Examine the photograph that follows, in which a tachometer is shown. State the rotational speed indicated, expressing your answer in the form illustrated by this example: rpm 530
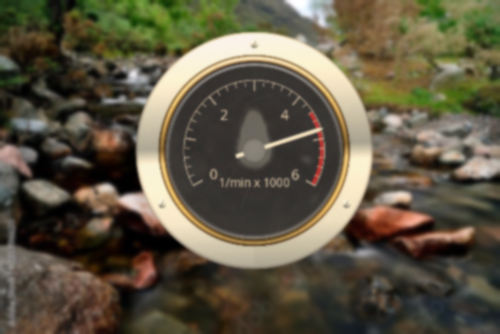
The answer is rpm 4800
